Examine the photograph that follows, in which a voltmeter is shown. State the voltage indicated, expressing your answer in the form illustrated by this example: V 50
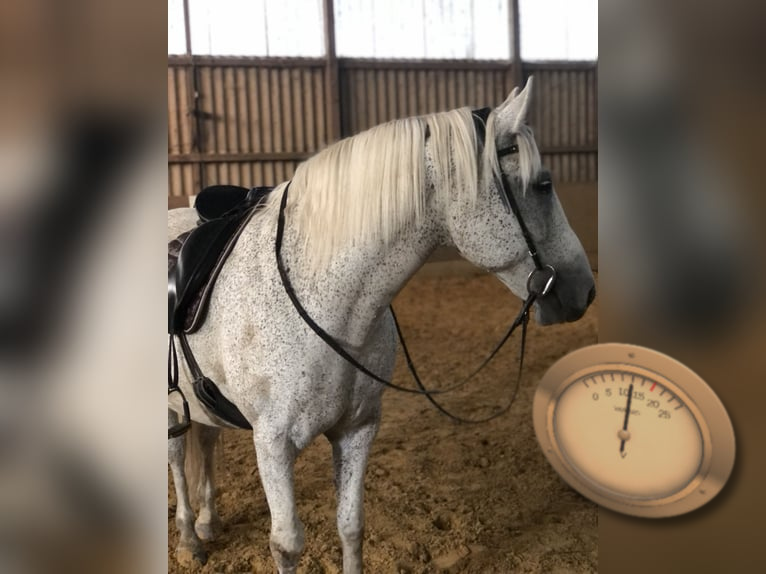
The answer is V 12.5
